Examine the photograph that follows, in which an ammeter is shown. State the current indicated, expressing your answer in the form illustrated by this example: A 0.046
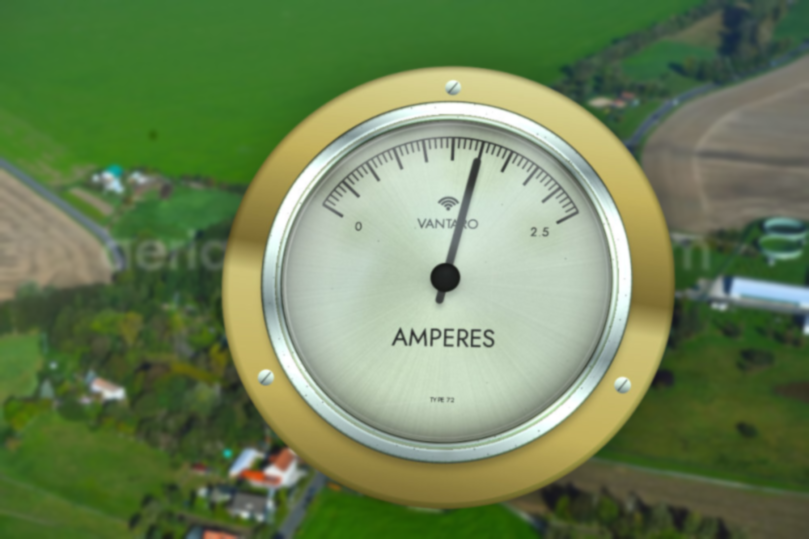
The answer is A 1.5
